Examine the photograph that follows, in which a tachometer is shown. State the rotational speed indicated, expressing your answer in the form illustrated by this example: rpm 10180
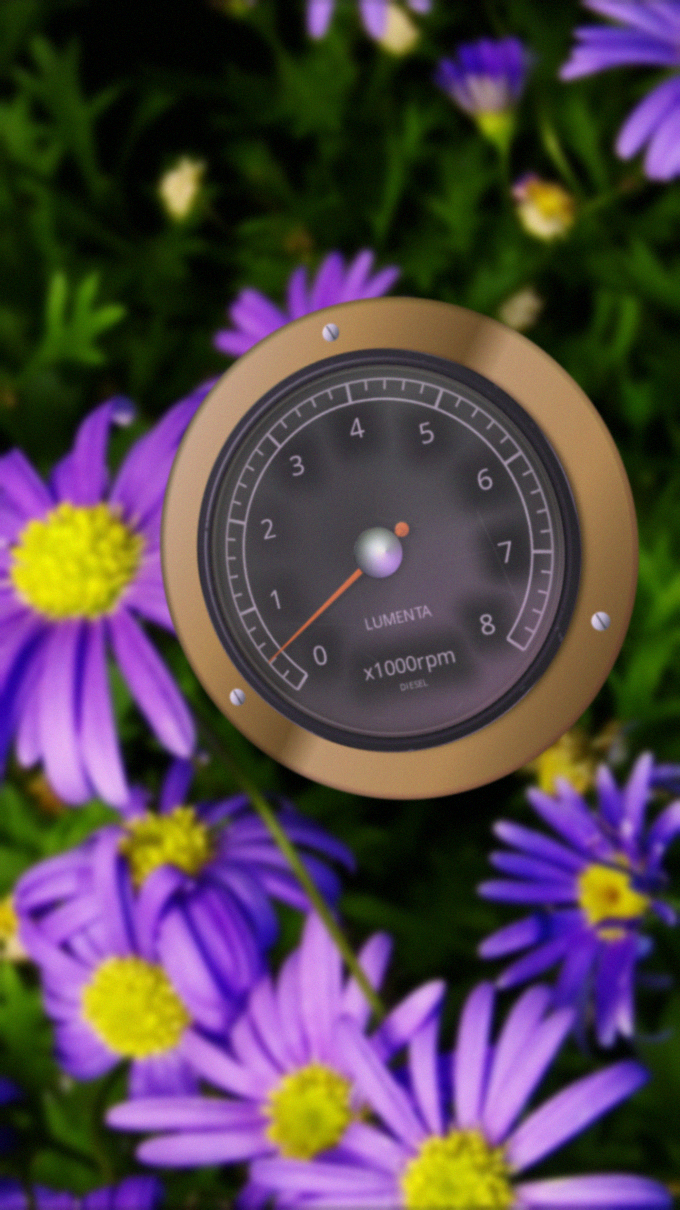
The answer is rpm 400
